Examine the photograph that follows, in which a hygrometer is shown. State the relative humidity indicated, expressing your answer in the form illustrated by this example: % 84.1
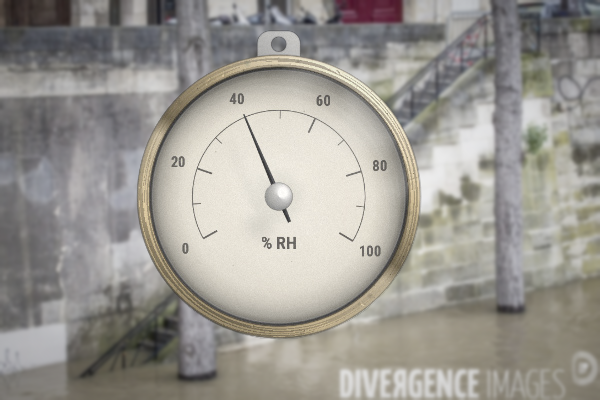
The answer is % 40
